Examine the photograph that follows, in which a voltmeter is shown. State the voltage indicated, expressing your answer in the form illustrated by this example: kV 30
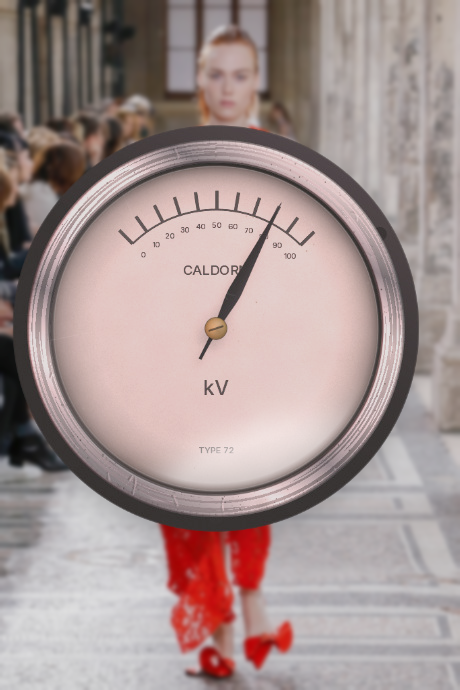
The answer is kV 80
